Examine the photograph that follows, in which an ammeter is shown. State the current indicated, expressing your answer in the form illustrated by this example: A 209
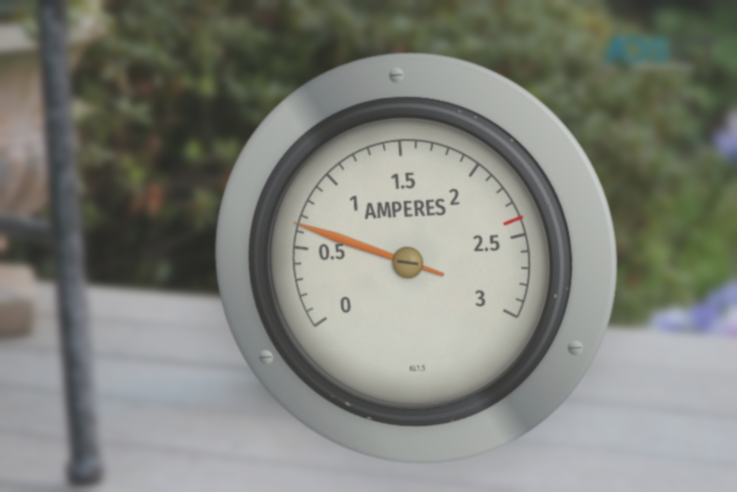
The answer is A 0.65
